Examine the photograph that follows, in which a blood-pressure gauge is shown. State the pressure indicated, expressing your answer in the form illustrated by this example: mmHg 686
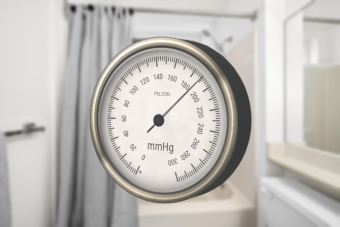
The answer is mmHg 190
